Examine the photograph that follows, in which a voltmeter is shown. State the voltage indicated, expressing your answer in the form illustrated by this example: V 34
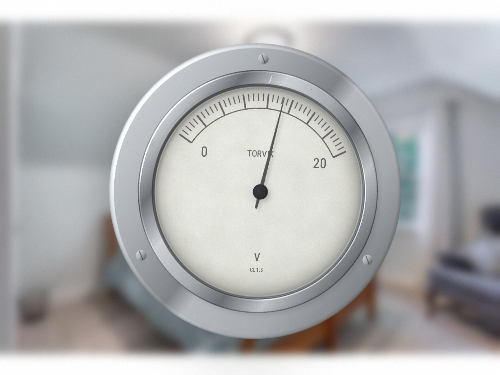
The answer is V 11.5
